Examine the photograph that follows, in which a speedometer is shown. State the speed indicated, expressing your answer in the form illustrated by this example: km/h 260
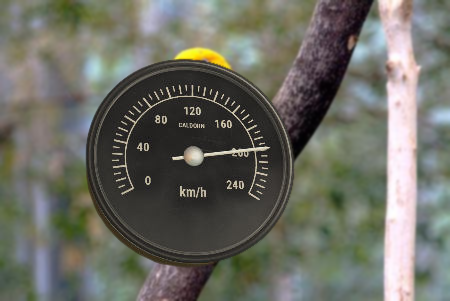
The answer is km/h 200
